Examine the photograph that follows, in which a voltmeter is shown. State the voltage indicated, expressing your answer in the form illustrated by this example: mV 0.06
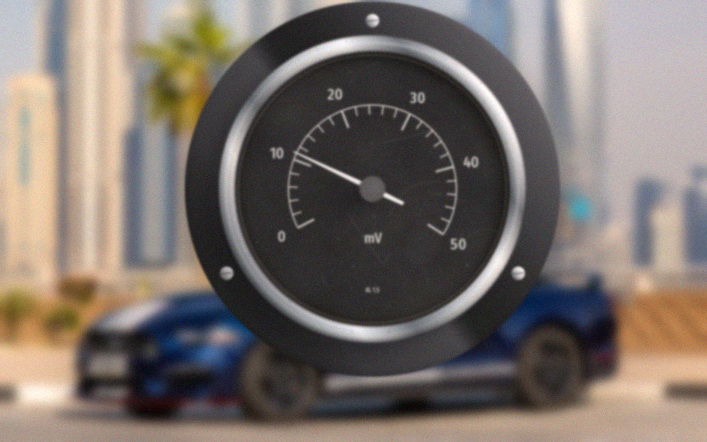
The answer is mV 11
